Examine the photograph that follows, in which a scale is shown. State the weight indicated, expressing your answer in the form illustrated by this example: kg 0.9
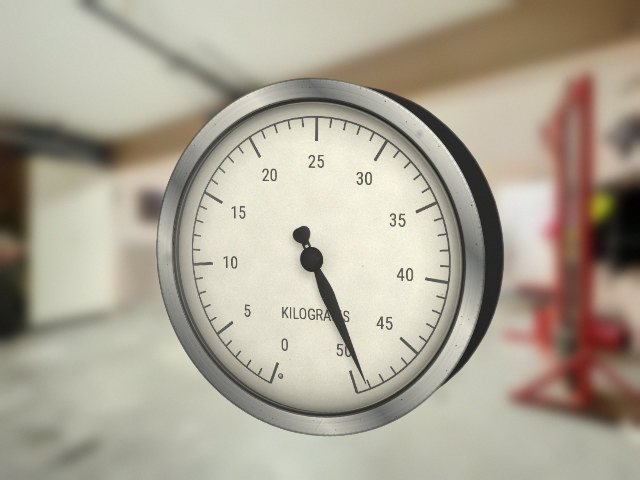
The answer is kg 49
